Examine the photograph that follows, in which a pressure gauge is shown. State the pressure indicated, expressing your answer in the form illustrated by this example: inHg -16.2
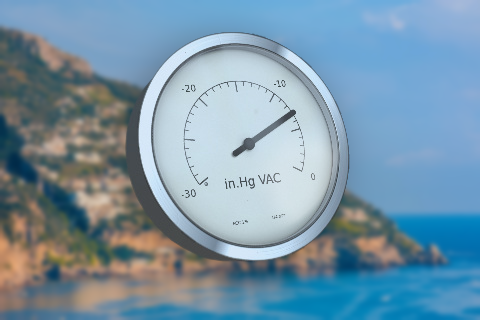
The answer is inHg -7
